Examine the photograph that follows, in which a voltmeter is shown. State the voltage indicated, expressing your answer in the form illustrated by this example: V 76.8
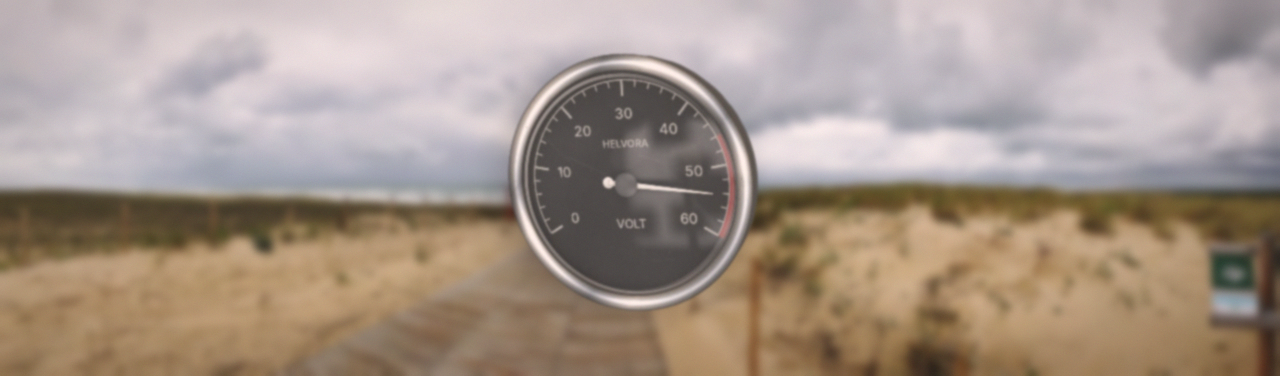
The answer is V 54
